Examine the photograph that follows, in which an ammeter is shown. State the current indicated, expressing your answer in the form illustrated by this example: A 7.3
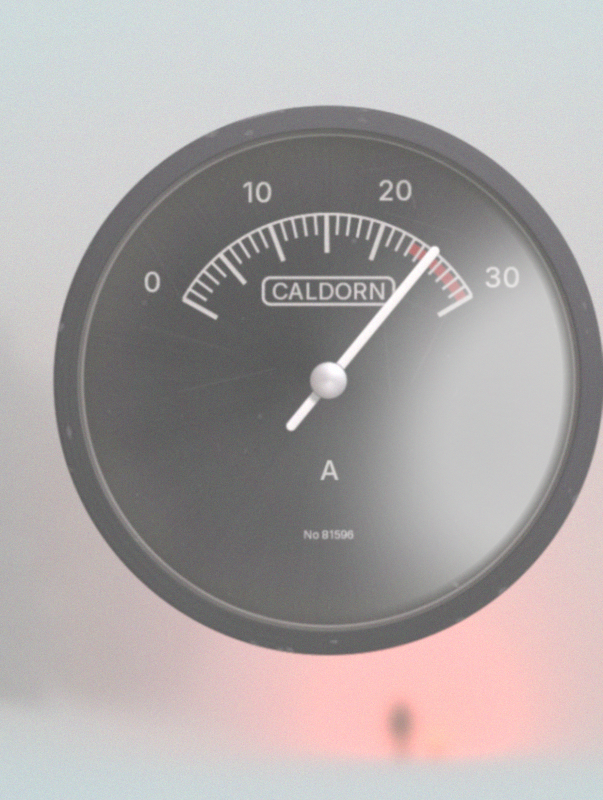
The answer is A 25
